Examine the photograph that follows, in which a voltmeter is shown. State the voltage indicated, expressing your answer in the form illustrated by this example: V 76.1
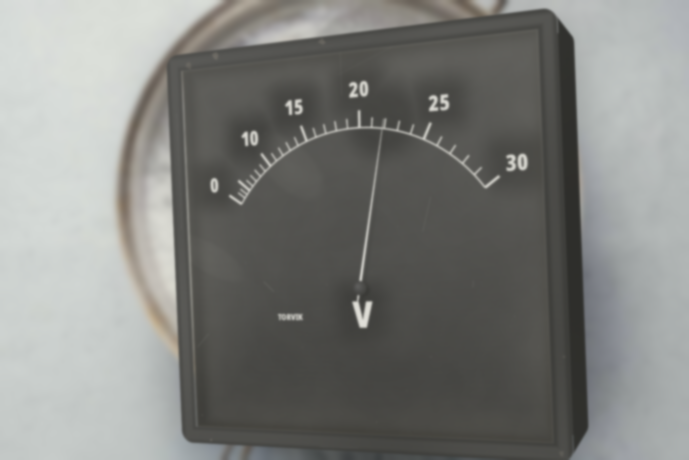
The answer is V 22
